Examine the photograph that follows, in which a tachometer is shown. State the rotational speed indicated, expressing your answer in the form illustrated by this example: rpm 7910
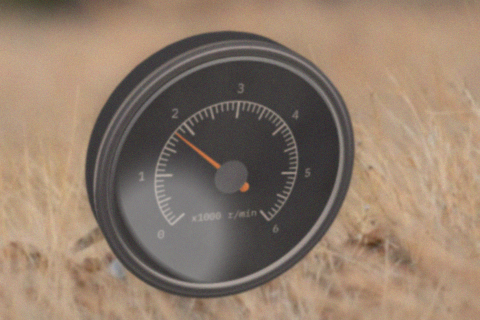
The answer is rpm 1800
